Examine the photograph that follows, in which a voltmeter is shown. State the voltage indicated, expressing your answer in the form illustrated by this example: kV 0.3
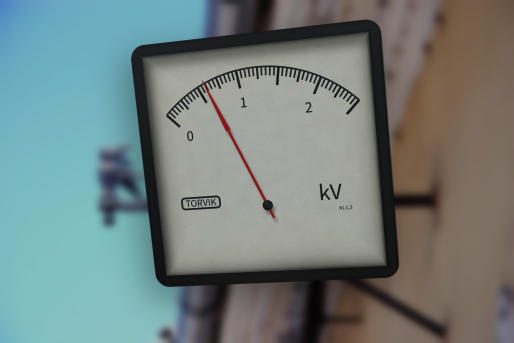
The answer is kV 0.6
